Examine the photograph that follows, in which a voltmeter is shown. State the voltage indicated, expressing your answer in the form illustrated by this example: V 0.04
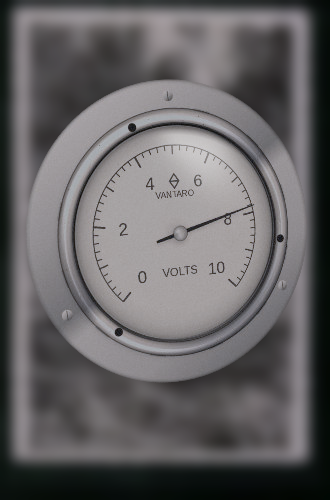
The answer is V 7.8
